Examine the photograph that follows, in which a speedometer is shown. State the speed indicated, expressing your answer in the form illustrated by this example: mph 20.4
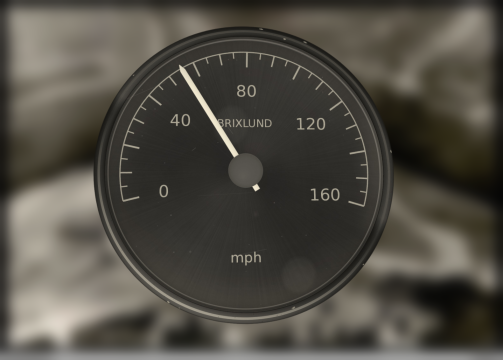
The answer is mph 55
